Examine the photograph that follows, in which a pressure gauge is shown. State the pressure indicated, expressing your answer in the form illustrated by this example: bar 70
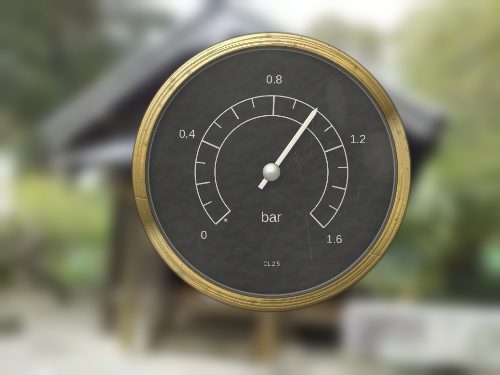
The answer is bar 1
